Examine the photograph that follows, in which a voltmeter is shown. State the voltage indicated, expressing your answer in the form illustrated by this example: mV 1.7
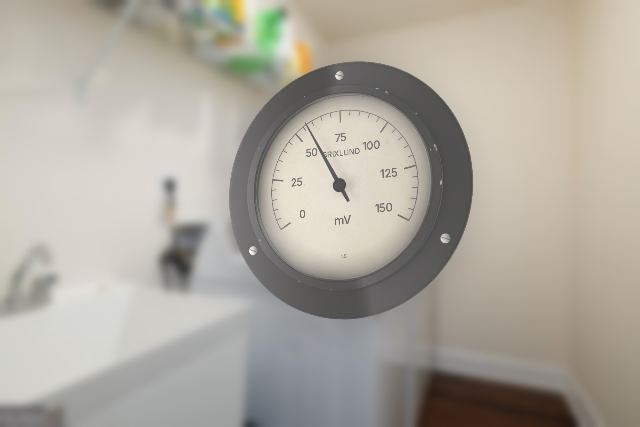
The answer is mV 57.5
